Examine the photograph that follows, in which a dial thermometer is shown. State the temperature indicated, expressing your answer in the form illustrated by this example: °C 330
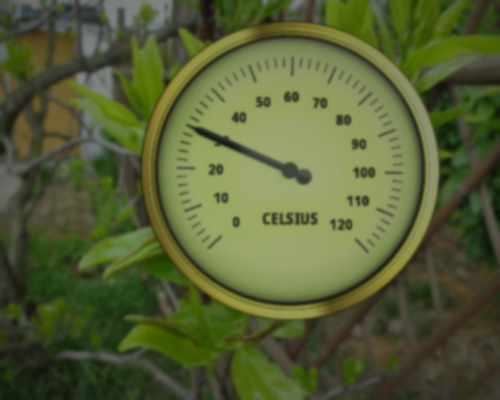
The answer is °C 30
